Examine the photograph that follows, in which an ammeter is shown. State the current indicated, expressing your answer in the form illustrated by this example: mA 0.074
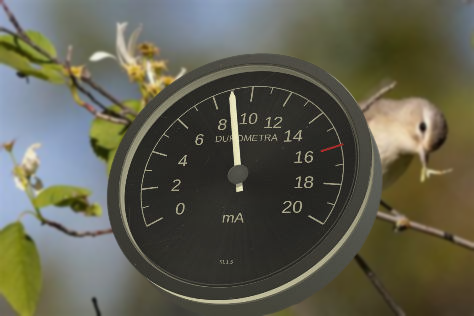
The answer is mA 9
